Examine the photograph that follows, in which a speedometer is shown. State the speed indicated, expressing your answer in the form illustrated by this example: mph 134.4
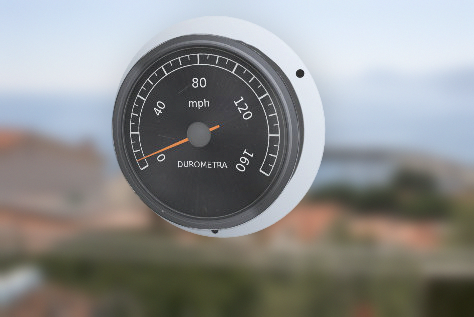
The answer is mph 5
